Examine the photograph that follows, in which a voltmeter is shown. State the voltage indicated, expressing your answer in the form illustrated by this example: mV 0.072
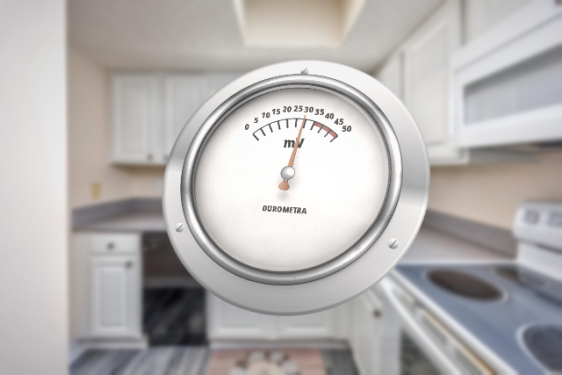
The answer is mV 30
